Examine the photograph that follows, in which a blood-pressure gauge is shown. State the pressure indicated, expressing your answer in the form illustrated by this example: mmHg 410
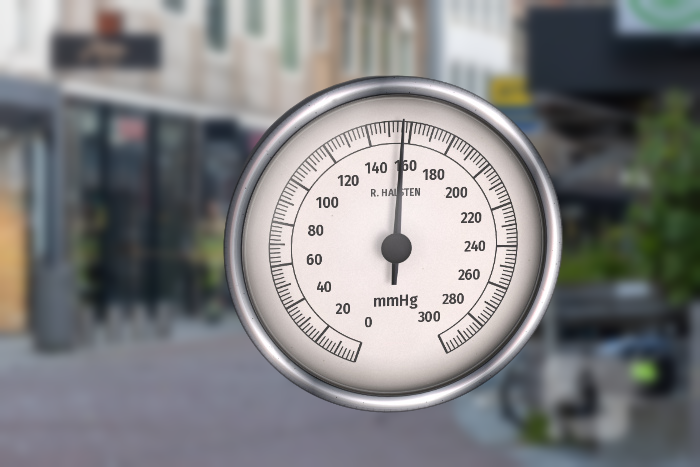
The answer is mmHg 156
